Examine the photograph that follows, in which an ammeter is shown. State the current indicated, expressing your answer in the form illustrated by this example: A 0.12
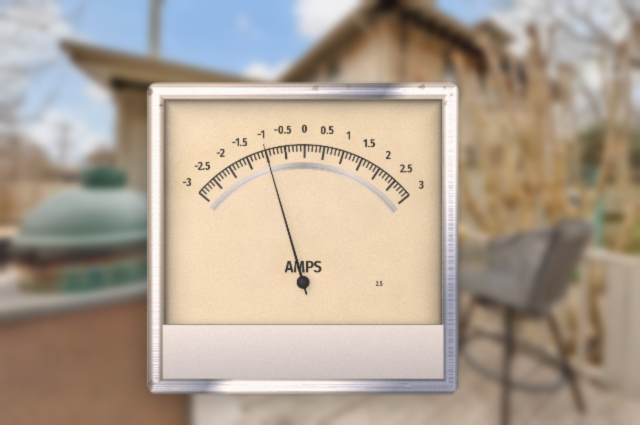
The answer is A -1
